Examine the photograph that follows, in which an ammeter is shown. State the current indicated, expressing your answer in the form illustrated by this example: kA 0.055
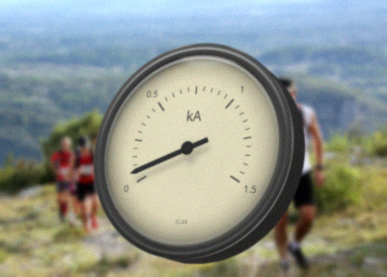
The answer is kA 0.05
